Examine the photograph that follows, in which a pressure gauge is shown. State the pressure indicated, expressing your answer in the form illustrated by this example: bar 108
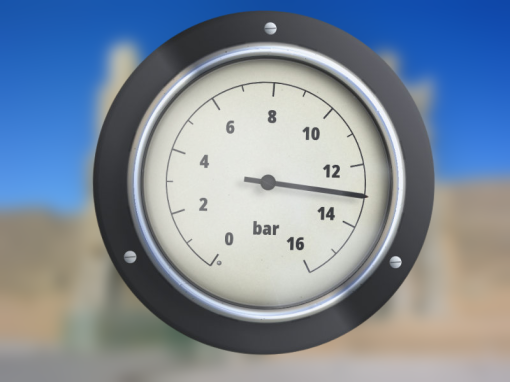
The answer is bar 13
